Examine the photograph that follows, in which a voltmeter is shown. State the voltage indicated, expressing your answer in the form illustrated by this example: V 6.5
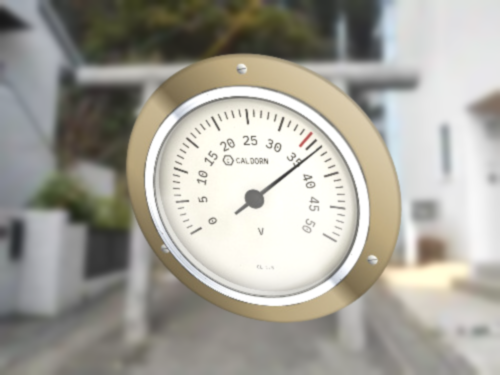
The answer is V 36
